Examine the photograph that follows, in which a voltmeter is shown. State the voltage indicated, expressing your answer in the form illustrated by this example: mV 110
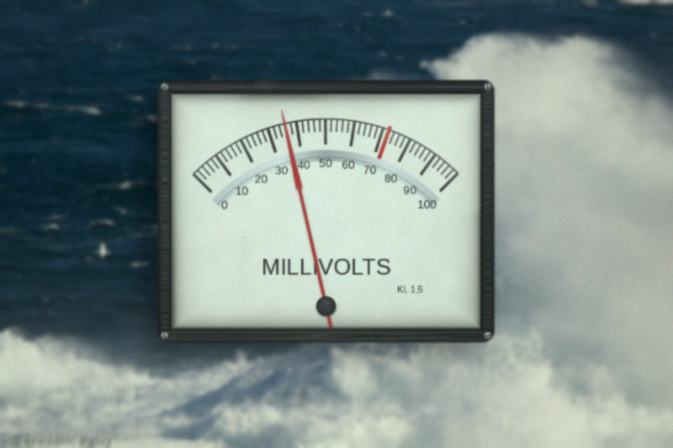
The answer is mV 36
